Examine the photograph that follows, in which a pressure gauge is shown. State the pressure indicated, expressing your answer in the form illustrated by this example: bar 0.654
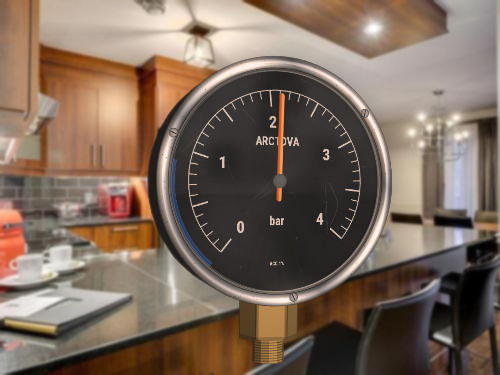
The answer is bar 2.1
